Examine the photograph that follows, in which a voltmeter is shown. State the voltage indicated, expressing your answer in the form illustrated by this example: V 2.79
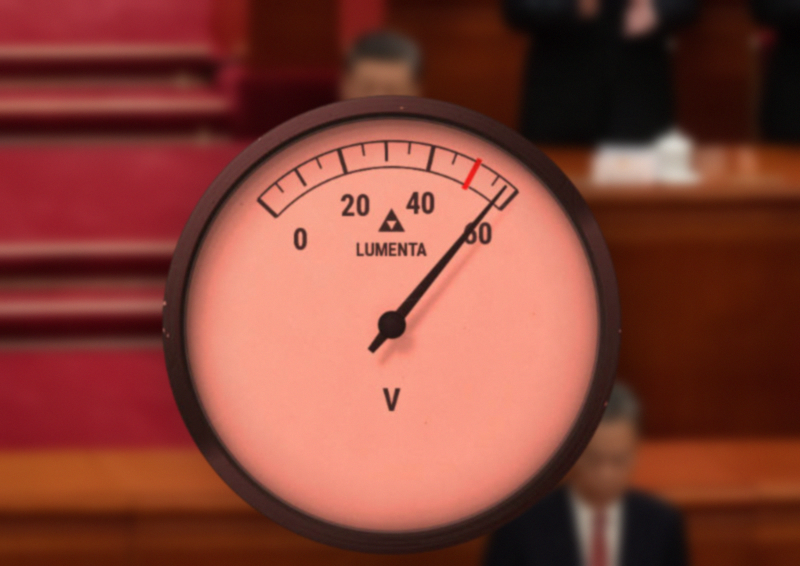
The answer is V 57.5
